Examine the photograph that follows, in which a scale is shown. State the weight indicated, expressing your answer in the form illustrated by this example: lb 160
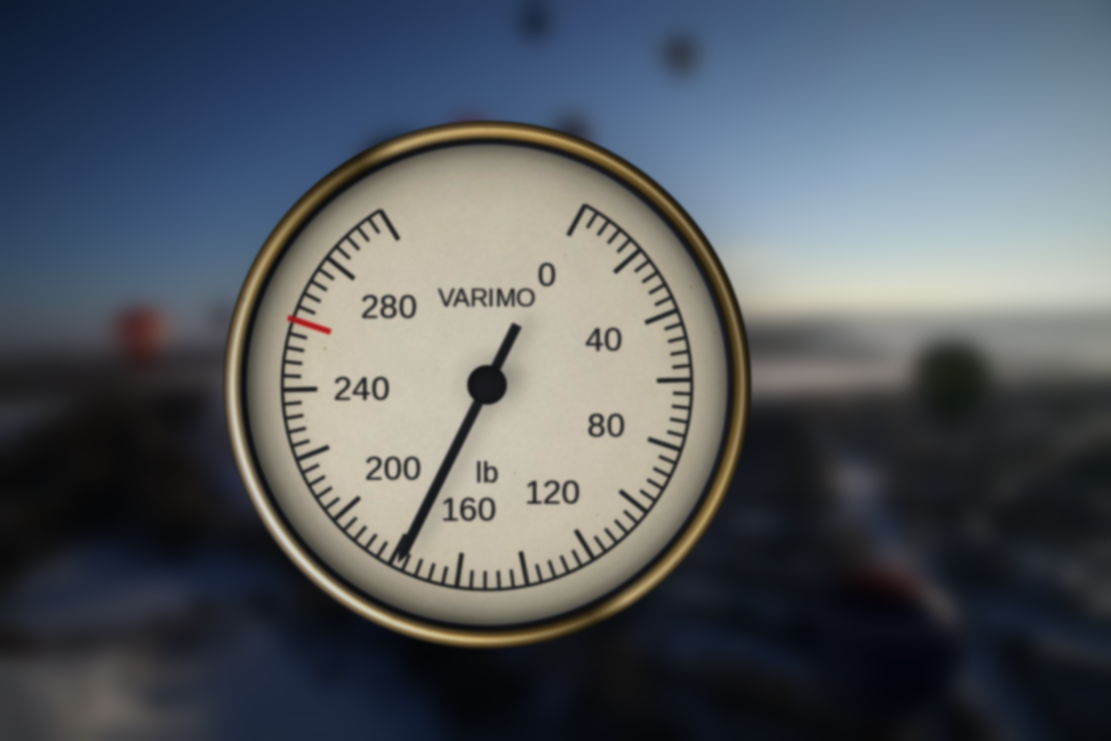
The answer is lb 178
